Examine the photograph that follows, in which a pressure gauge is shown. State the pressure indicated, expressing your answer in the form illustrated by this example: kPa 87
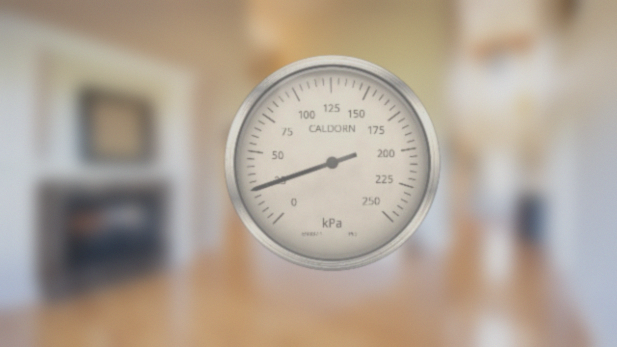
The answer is kPa 25
